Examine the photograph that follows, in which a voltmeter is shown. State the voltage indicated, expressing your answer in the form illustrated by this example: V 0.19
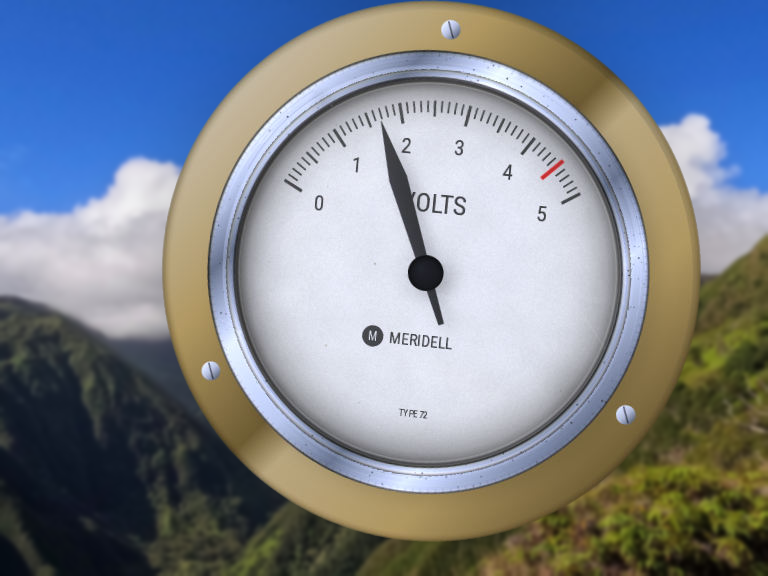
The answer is V 1.7
